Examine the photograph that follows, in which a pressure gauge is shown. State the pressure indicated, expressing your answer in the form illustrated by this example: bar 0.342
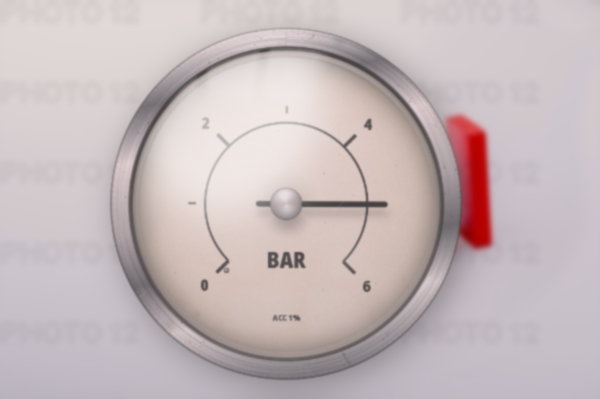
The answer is bar 5
